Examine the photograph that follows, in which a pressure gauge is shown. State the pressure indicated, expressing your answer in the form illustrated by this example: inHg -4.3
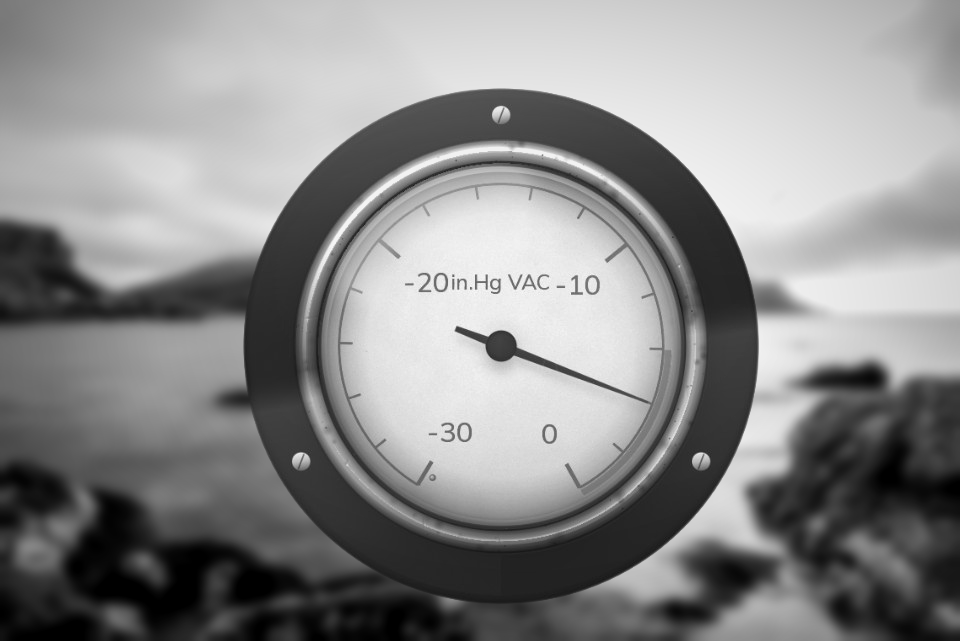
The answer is inHg -4
